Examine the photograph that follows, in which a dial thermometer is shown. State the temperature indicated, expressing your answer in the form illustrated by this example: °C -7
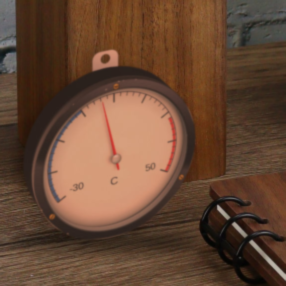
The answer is °C 6
